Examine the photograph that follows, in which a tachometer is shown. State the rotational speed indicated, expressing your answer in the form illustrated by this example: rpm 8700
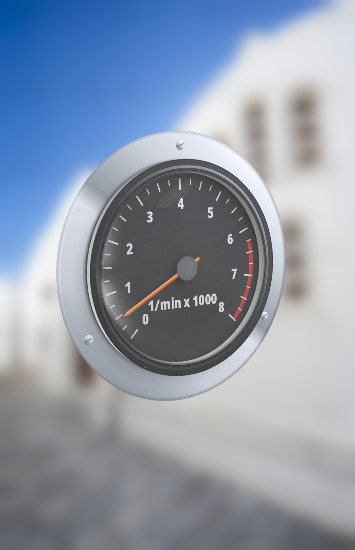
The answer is rpm 500
